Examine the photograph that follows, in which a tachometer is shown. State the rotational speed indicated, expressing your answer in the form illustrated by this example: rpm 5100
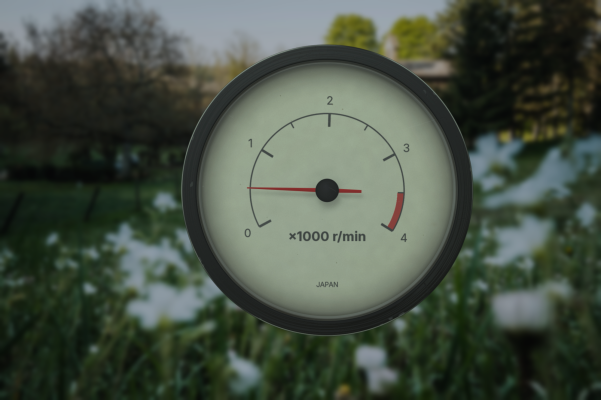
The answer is rpm 500
